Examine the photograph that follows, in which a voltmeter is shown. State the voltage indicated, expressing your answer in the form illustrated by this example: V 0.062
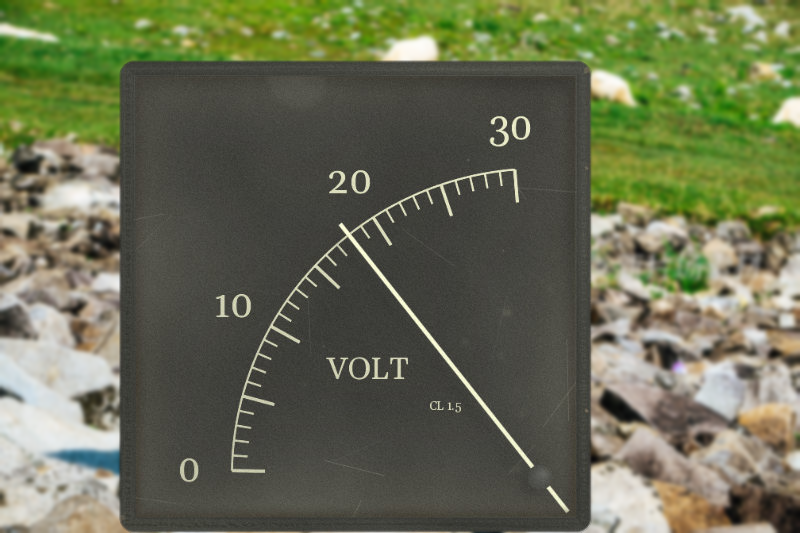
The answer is V 18
